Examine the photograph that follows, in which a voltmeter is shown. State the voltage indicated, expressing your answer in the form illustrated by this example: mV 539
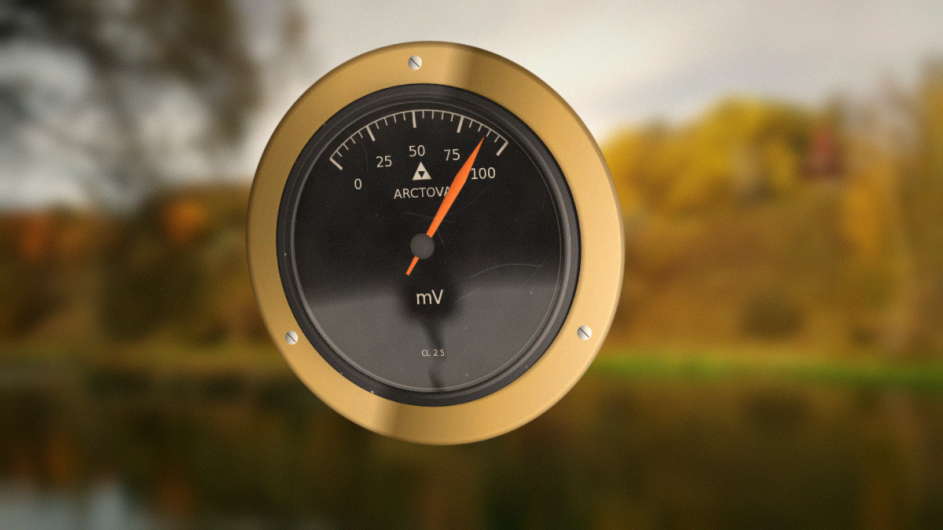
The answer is mV 90
